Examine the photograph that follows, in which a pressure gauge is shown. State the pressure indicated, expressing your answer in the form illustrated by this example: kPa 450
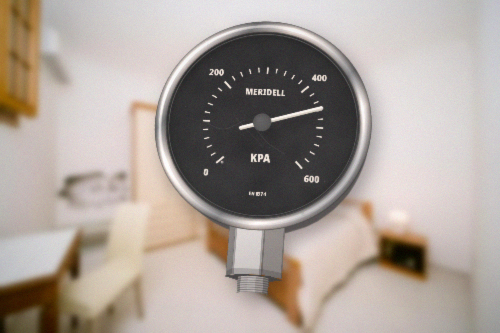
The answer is kPa 460
